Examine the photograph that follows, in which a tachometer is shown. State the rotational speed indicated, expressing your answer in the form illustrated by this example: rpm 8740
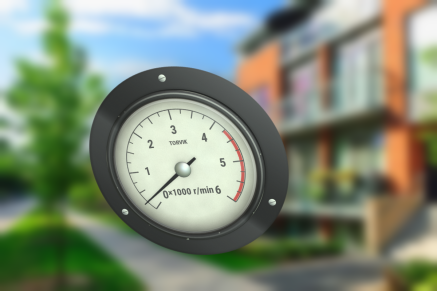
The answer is rpm 250
